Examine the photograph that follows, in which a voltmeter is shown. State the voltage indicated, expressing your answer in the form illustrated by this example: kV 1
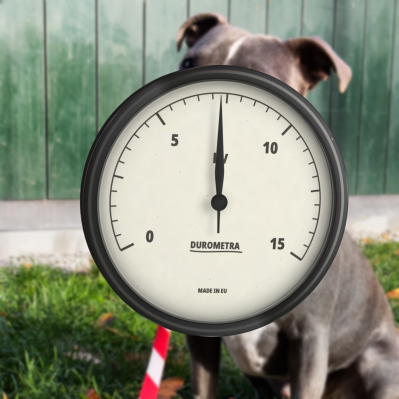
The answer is kV 7.25
